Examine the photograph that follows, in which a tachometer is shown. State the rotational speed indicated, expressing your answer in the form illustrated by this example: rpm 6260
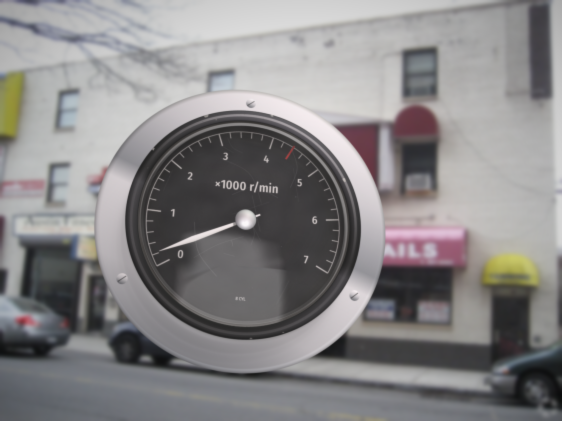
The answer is rpm 200
